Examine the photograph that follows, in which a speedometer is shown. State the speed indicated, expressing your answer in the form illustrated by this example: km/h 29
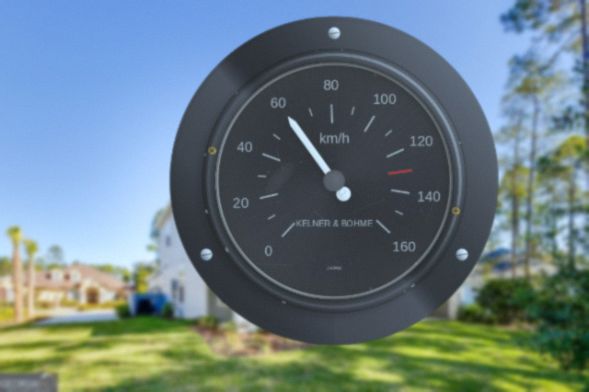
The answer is km/h 60
